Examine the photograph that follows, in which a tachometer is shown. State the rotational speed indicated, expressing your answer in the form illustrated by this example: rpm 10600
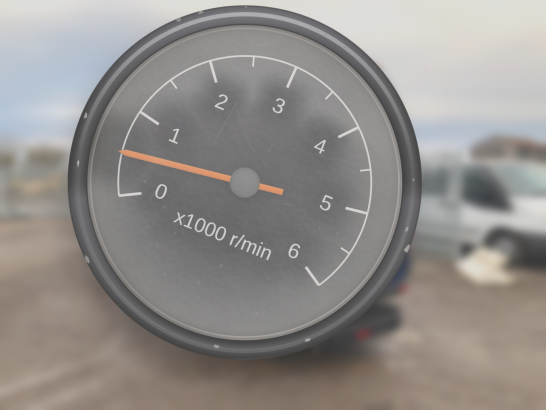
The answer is rpm 500
